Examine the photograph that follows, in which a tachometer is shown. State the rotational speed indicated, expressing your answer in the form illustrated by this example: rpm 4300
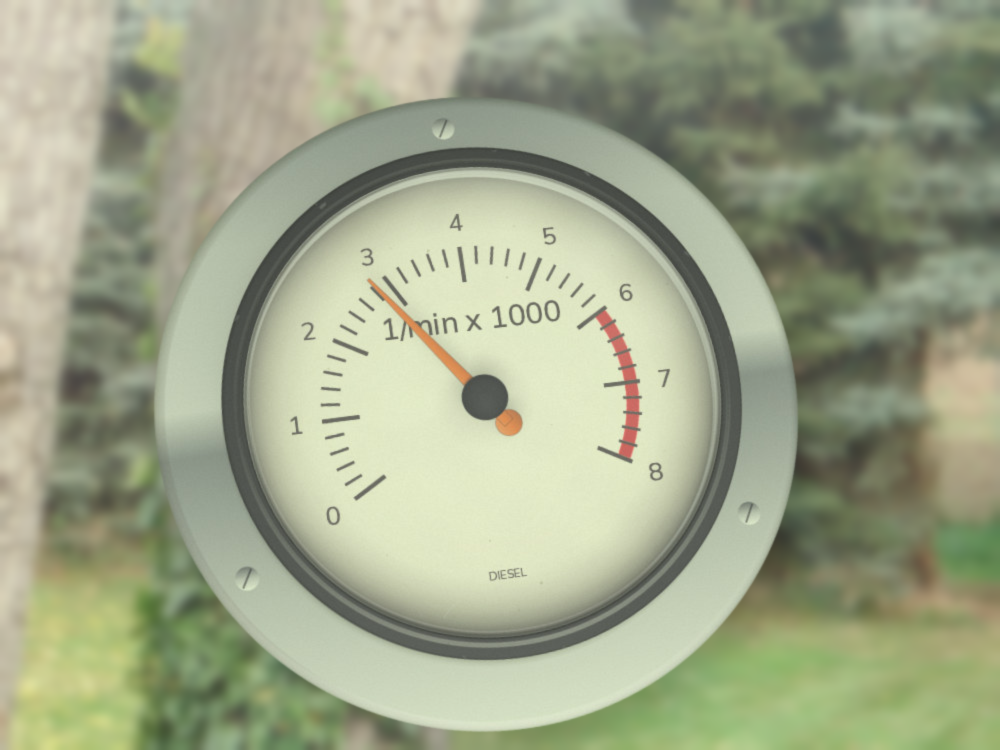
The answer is rpm 2800
